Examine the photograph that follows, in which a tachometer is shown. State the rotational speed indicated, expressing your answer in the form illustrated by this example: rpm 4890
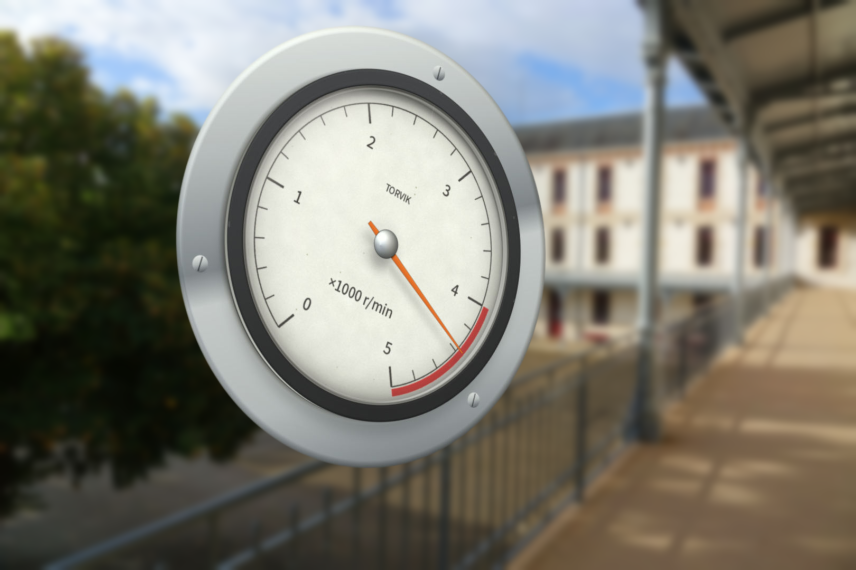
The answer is rpm 4400
